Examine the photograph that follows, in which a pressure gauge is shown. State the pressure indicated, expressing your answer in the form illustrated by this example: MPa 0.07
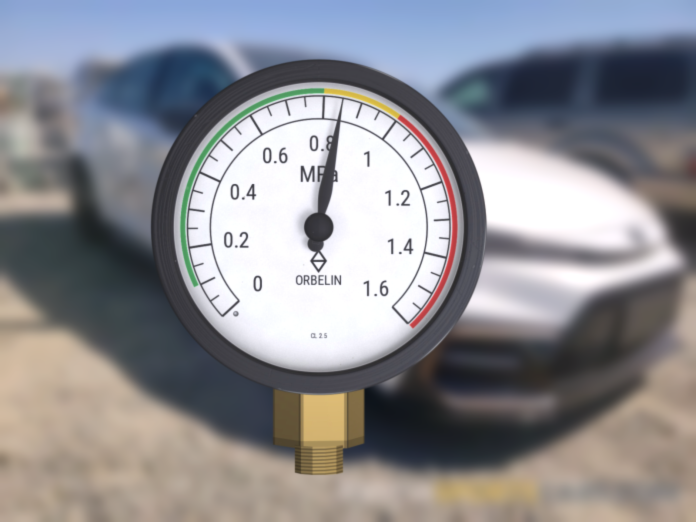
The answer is MPa 0.85
